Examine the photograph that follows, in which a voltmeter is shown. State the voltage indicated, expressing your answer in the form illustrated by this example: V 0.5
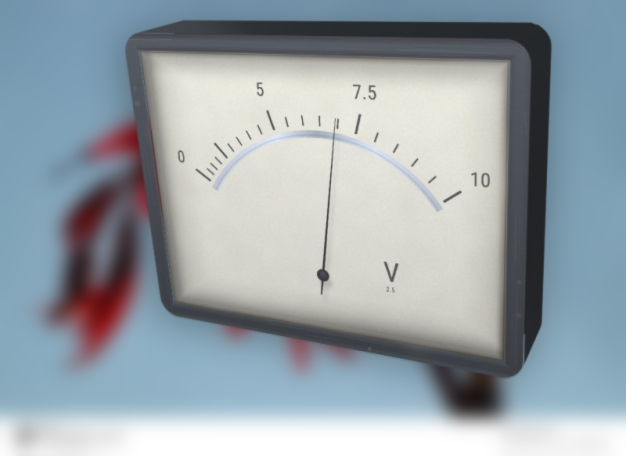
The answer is V 7
